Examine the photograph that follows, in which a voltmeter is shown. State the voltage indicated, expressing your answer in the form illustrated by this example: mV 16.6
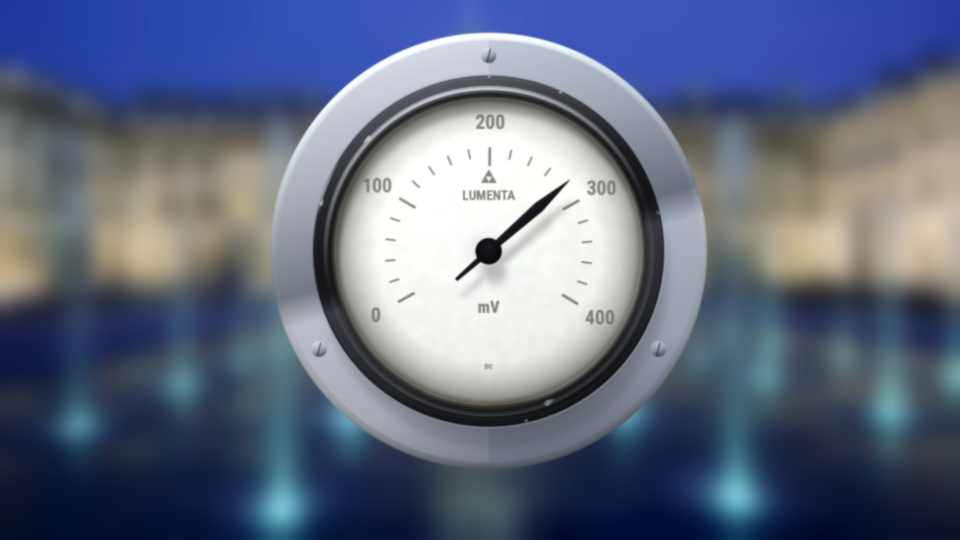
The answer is mV 280
